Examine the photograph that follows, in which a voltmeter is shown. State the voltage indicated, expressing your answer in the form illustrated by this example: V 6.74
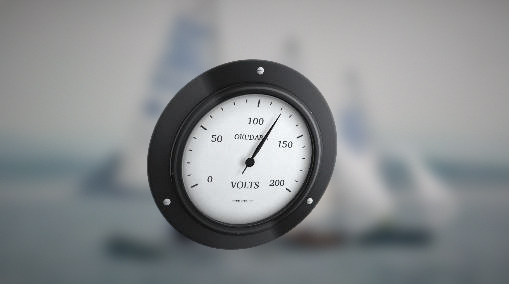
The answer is V 120
